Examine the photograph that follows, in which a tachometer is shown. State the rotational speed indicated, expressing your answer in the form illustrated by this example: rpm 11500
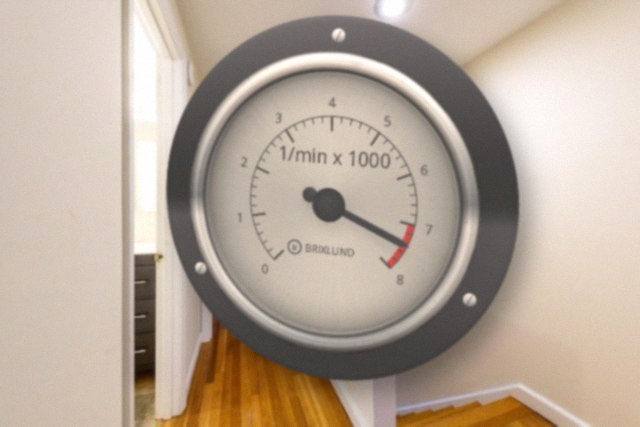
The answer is rpm 7400
